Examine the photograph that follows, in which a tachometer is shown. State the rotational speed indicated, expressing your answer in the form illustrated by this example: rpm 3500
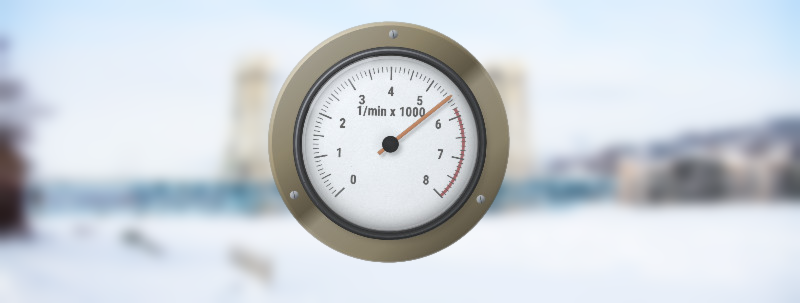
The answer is rpm 5500
